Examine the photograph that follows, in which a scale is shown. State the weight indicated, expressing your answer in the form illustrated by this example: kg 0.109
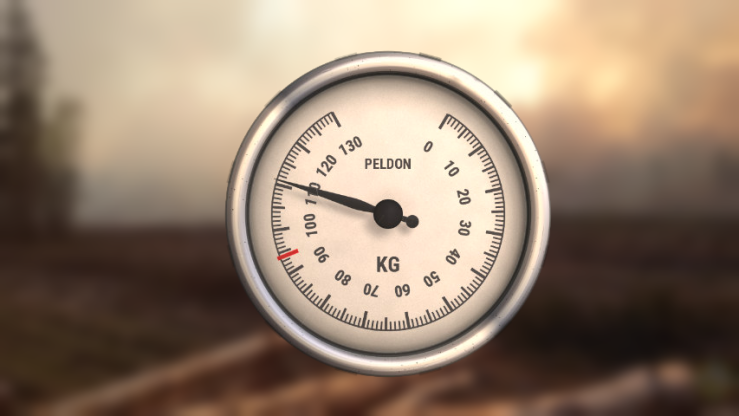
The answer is kg 111
